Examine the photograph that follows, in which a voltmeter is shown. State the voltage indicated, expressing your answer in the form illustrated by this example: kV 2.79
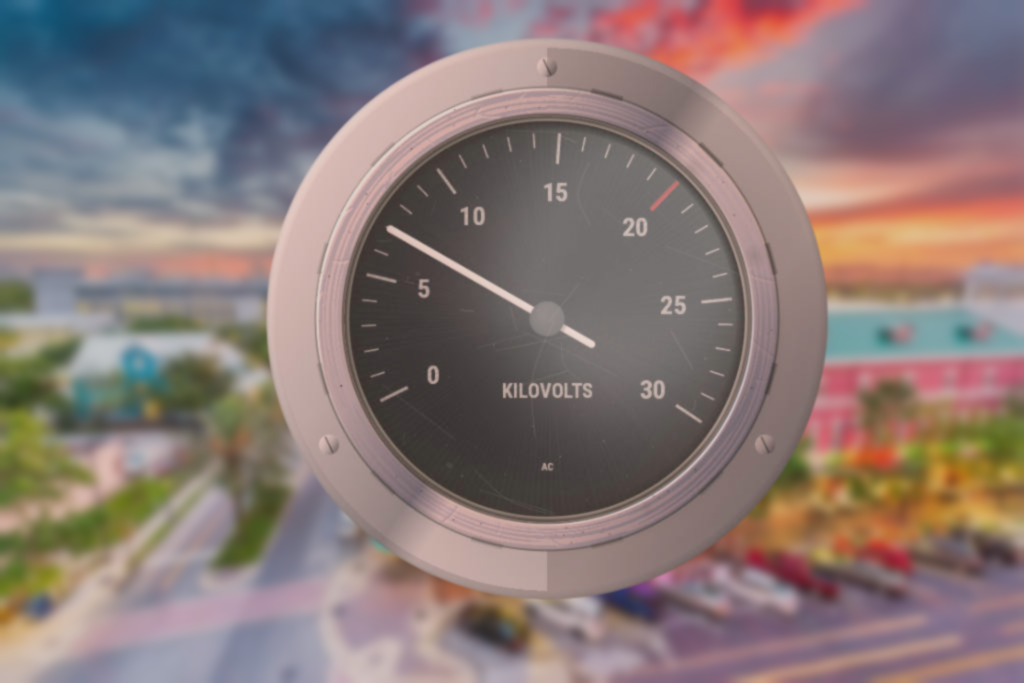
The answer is kV 7
